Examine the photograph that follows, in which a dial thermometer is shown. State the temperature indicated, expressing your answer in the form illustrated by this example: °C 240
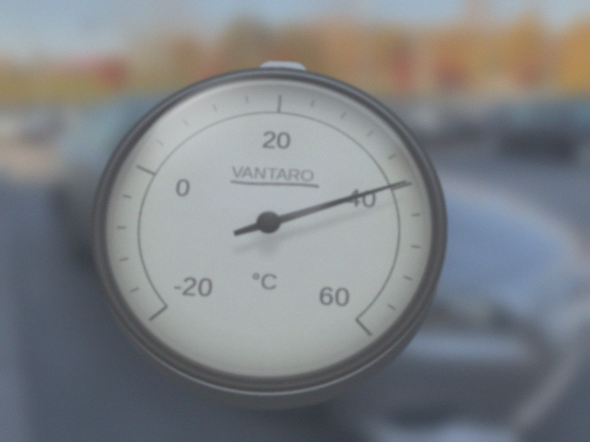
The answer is °C 40
